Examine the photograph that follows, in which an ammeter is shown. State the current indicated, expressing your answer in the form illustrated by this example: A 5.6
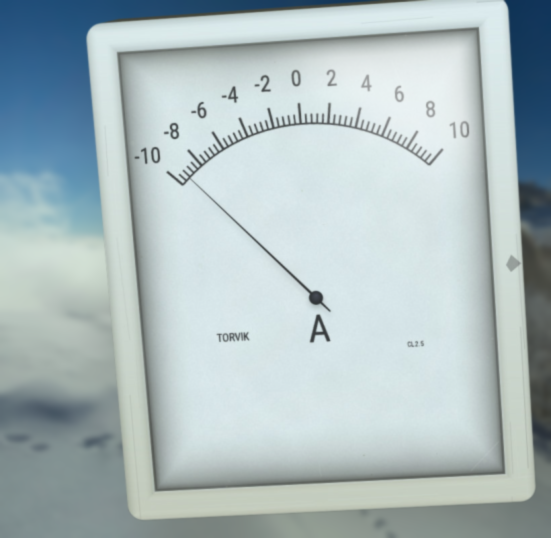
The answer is A -9.2
